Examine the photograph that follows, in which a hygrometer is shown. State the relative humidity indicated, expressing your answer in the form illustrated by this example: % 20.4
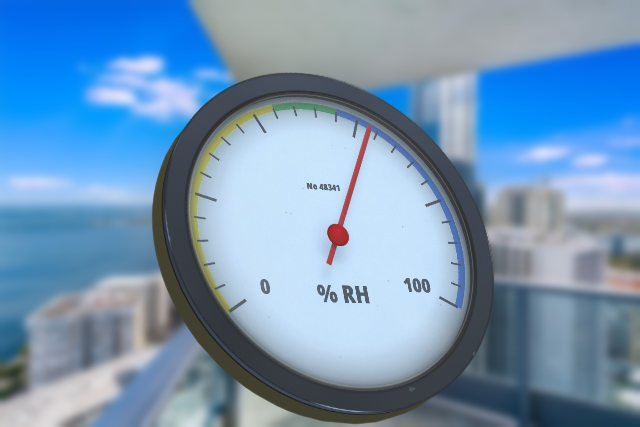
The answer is % 62
